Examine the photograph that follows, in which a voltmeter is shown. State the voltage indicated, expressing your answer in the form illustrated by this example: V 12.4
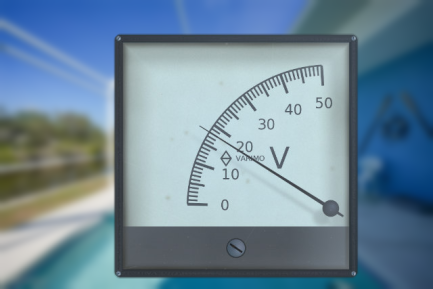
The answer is V 18
